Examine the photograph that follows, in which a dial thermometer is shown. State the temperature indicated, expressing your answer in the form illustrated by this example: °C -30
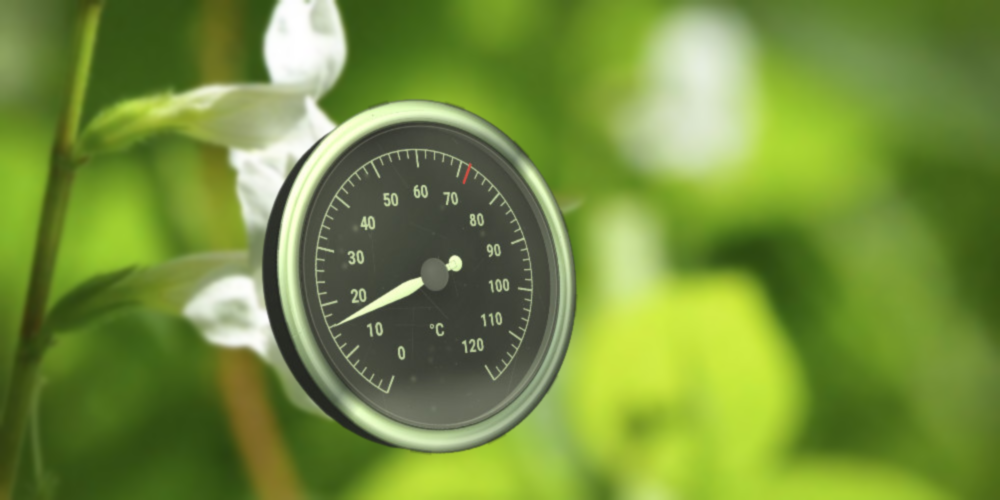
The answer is °C 16
